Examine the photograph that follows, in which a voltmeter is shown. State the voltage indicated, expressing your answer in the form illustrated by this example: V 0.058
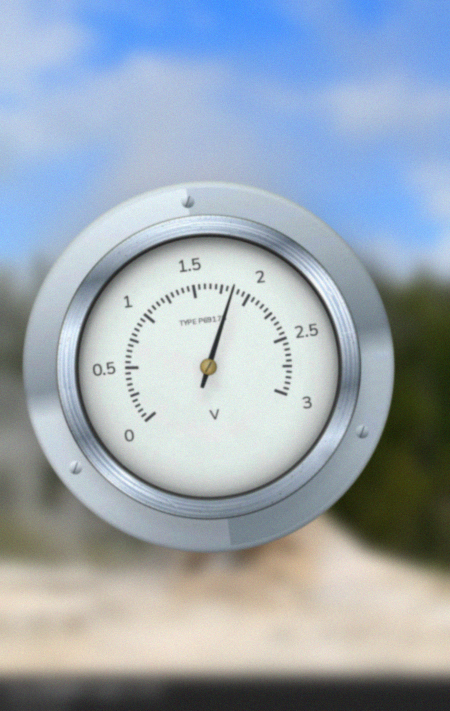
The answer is V 1.85
